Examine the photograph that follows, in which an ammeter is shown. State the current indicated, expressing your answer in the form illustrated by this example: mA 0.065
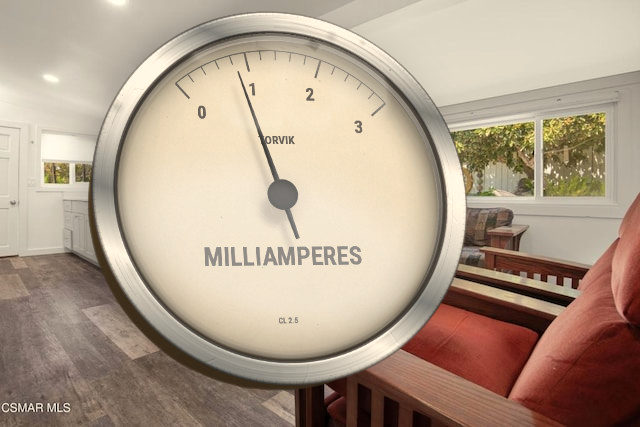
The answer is mA 0.8
